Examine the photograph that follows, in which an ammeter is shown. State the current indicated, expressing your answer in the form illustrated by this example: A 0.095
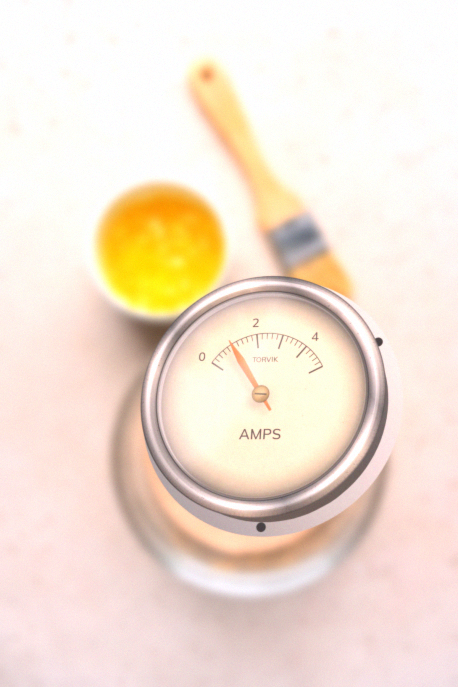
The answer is A 1
